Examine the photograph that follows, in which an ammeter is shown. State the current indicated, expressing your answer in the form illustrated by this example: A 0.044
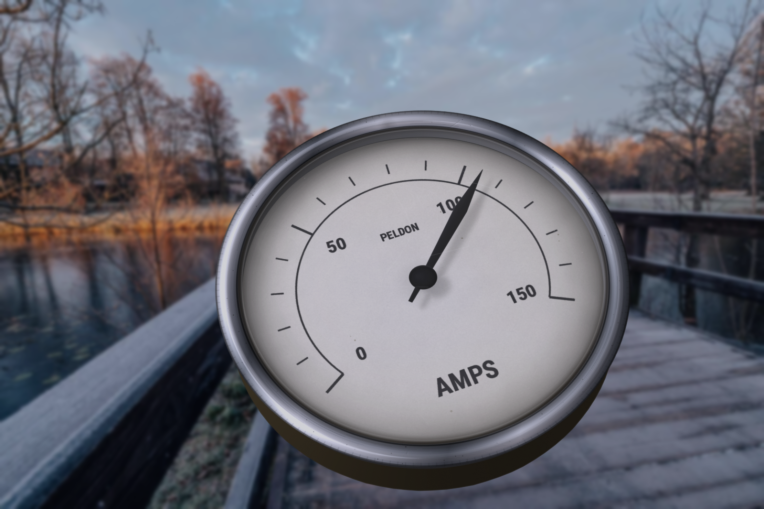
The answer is A 105
